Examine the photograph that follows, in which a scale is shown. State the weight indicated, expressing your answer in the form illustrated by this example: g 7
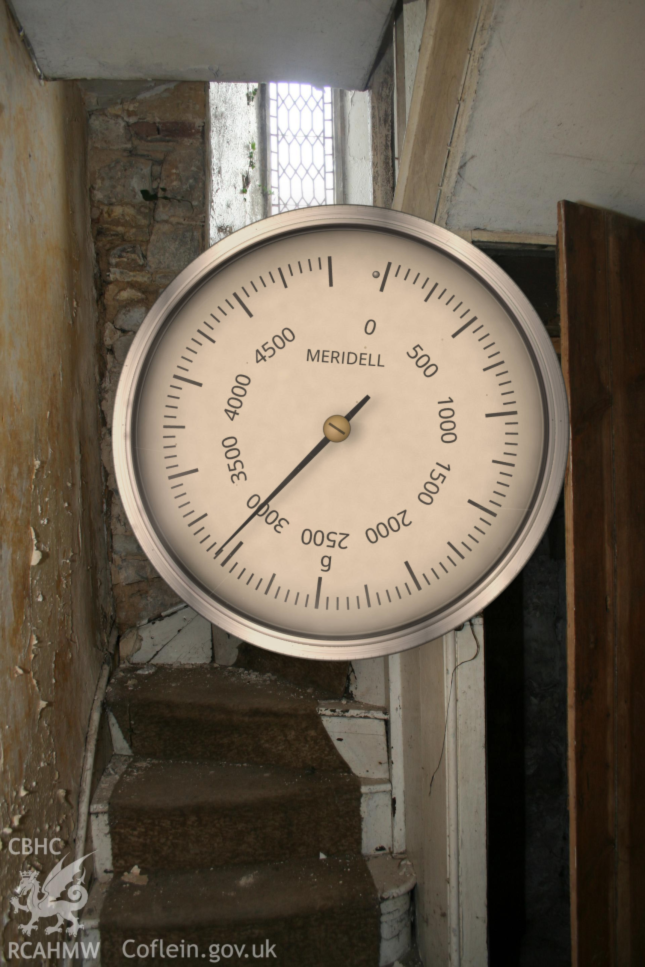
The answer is g 3050
